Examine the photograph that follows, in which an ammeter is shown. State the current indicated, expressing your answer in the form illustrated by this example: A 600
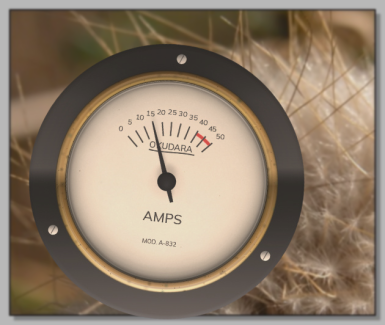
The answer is A 15
